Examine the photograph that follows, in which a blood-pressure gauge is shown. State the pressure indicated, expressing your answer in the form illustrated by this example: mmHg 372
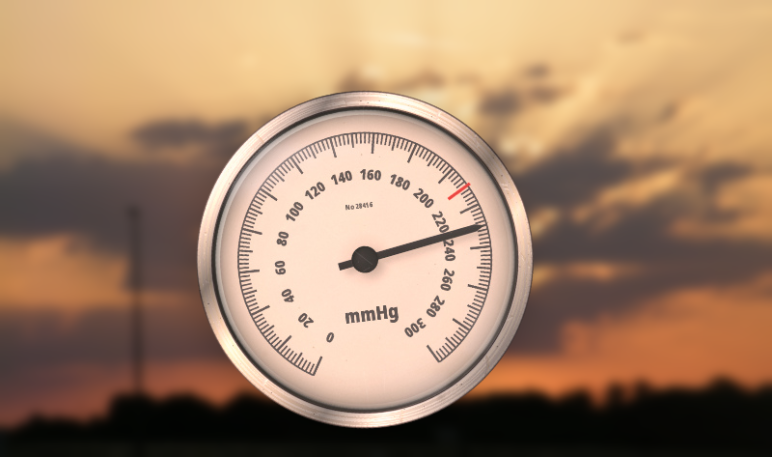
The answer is mmHg 230
